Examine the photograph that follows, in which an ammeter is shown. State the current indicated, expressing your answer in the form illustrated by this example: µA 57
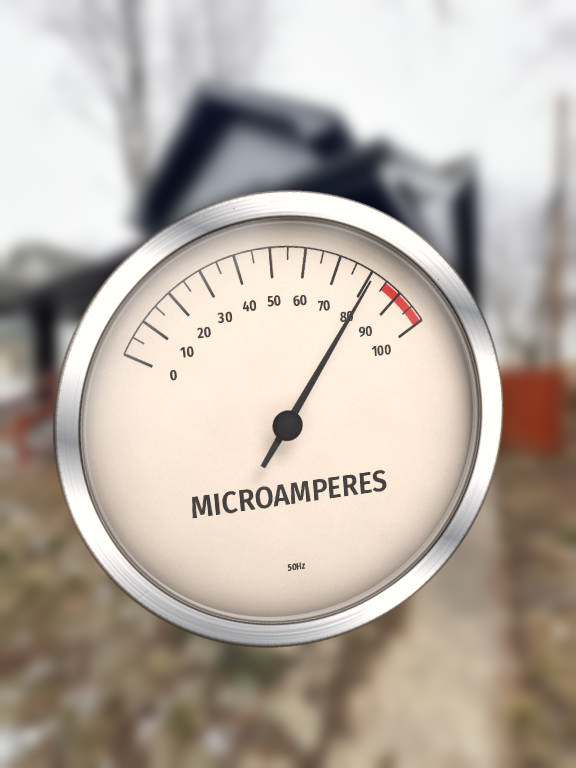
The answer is µA 80
